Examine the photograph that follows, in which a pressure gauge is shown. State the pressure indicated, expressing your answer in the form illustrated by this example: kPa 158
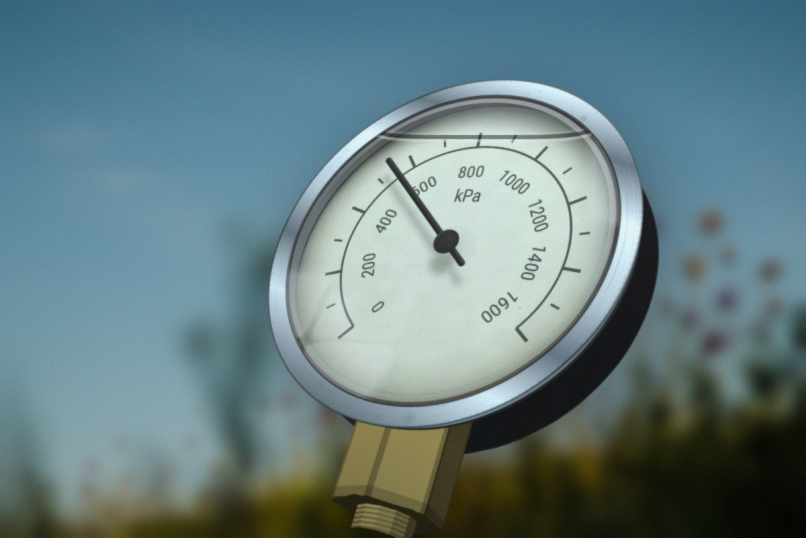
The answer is kPa 550
